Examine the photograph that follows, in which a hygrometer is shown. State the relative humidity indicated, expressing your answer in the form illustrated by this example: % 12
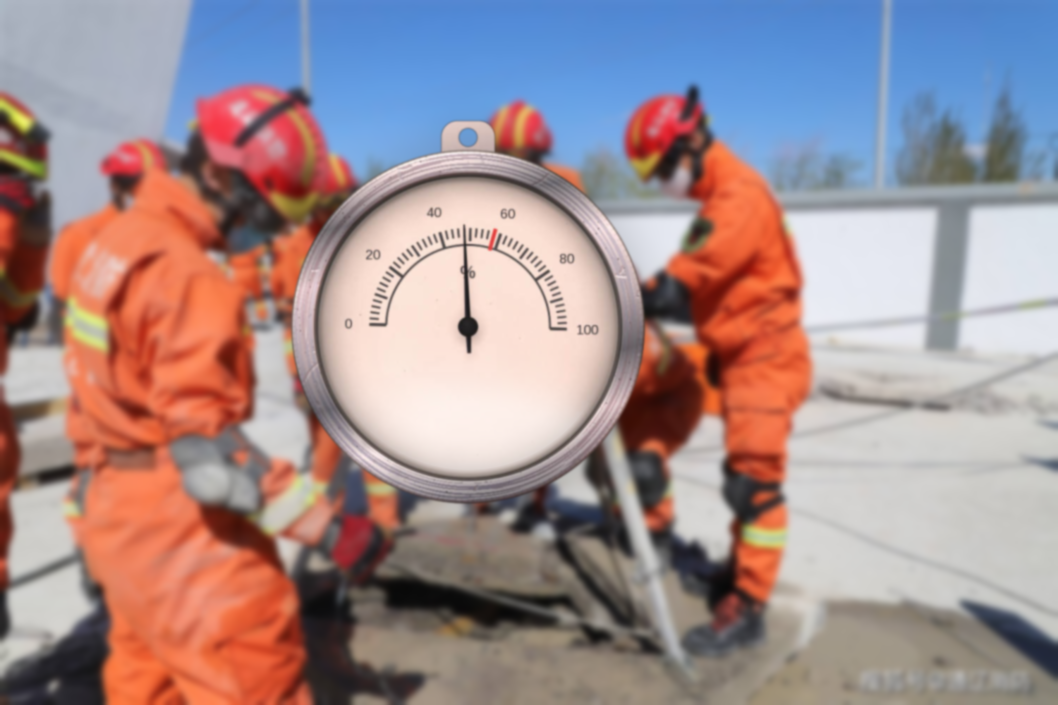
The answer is % 48
